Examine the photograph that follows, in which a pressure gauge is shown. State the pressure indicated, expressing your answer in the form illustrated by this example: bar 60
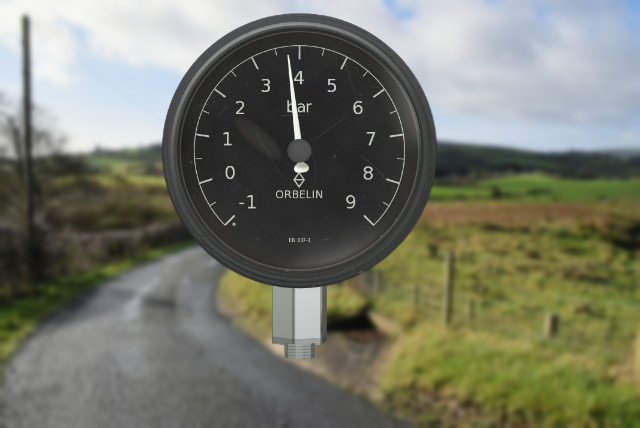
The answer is bar 3.75
